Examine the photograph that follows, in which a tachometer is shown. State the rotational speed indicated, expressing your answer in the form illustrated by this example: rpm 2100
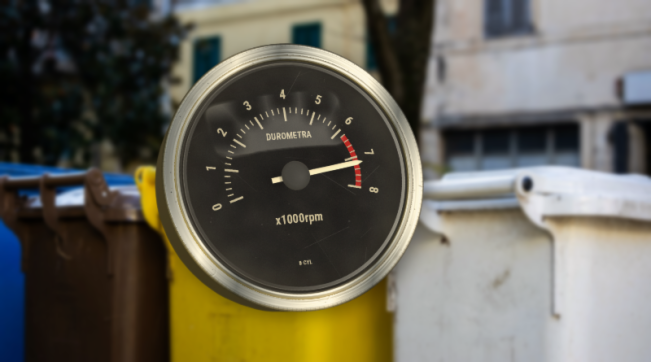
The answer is rpm 7200
